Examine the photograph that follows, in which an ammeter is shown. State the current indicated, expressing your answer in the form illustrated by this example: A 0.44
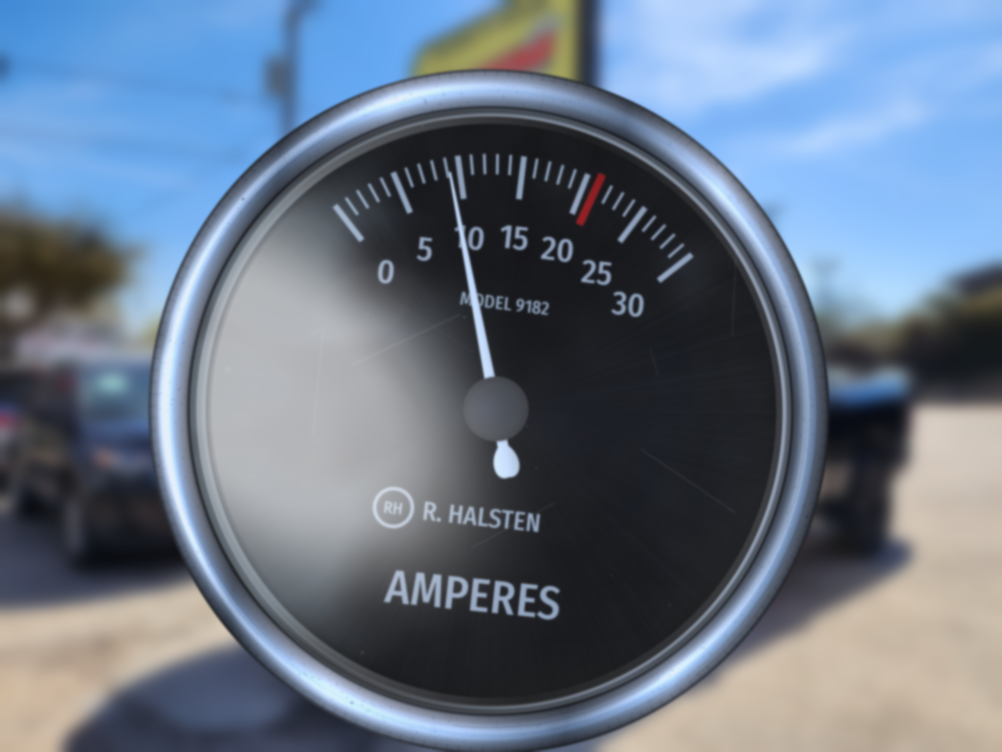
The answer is A 9
